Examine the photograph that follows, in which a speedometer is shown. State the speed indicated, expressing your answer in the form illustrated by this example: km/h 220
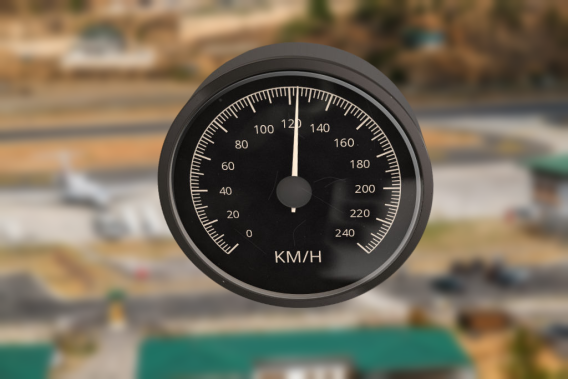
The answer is km/h 124
